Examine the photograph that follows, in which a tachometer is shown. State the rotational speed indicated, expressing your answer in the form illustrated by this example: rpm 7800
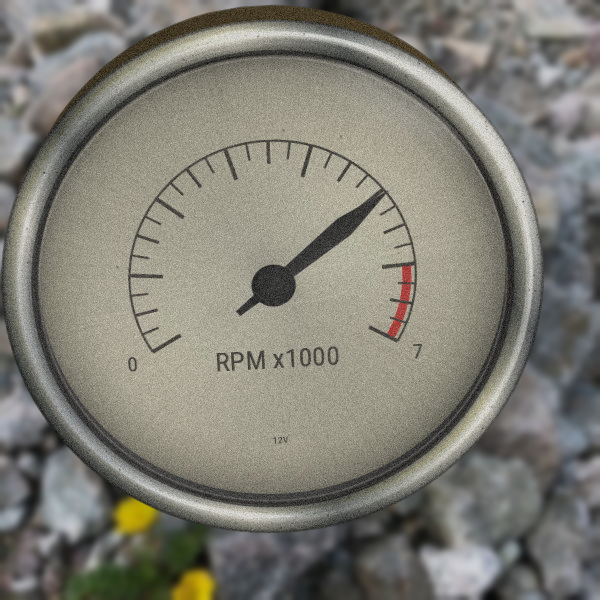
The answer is rpm 5000
